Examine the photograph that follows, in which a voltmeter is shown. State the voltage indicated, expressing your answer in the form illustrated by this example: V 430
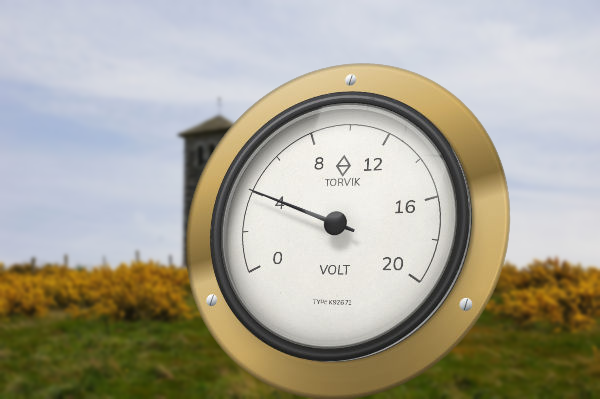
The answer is V 4
